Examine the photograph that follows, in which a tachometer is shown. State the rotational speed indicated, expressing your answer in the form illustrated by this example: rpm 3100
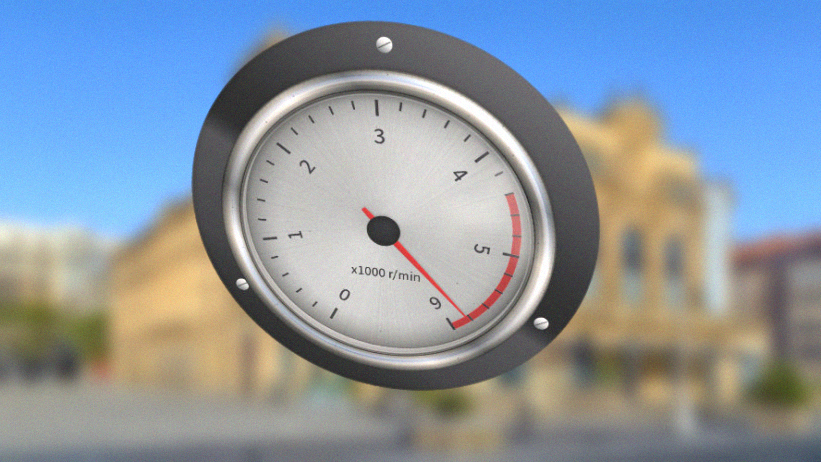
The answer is rpm 5800
